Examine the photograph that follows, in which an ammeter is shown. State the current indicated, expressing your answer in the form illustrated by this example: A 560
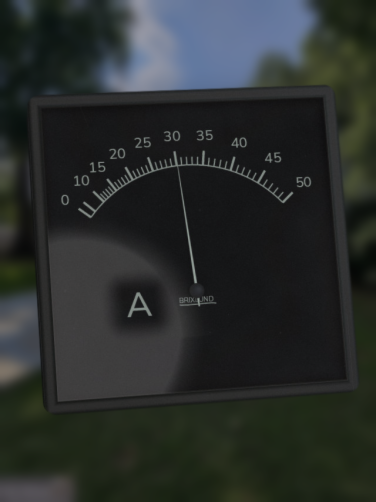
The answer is A 30
